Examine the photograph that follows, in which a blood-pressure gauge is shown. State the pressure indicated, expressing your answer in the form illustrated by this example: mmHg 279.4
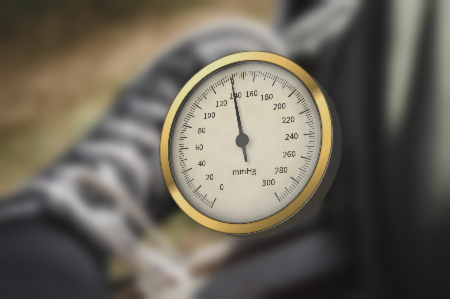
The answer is mmHg 140
